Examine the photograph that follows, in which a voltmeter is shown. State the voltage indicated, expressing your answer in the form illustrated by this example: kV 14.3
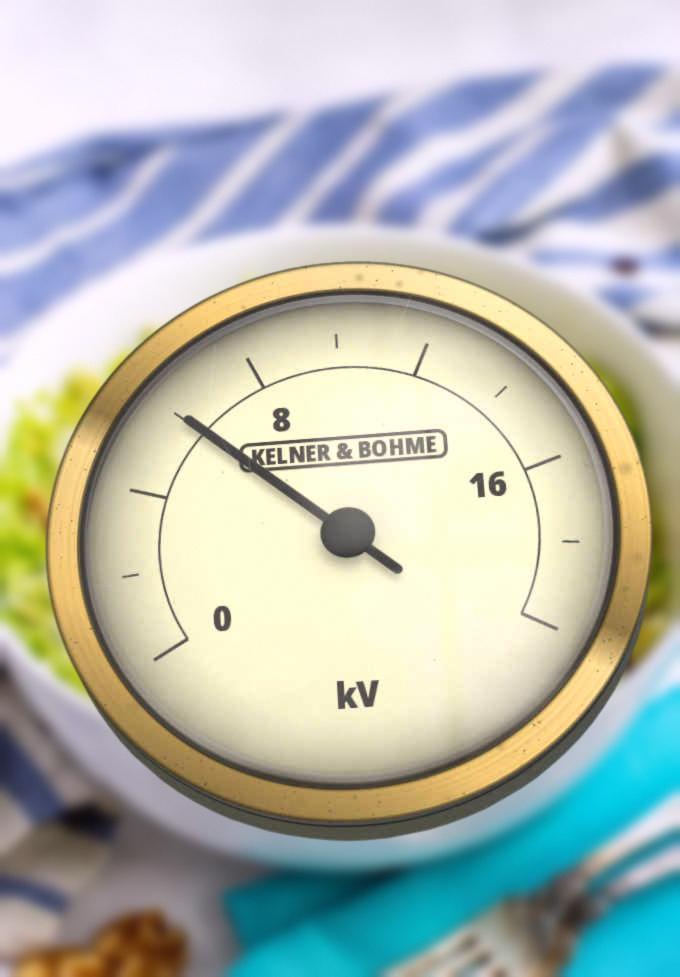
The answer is kV 6
